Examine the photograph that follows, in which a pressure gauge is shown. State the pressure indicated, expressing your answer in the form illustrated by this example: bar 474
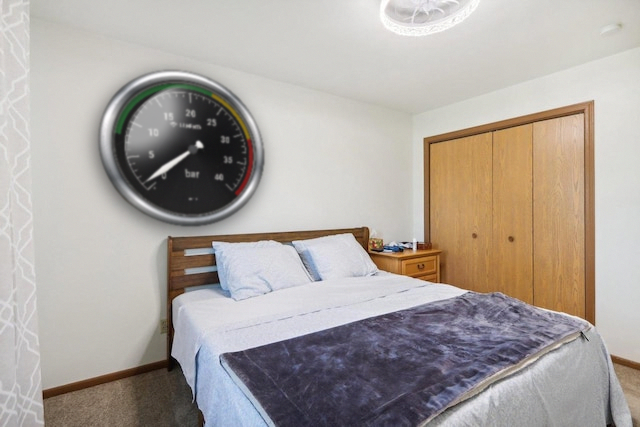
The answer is bar 1
